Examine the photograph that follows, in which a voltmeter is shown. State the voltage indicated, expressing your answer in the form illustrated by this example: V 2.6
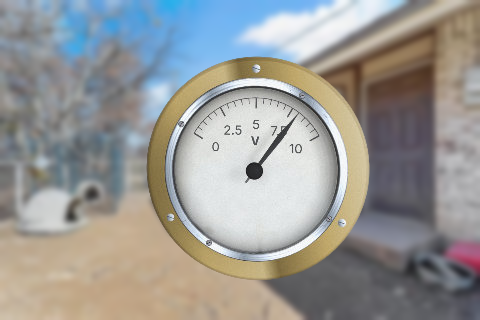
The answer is V 8
